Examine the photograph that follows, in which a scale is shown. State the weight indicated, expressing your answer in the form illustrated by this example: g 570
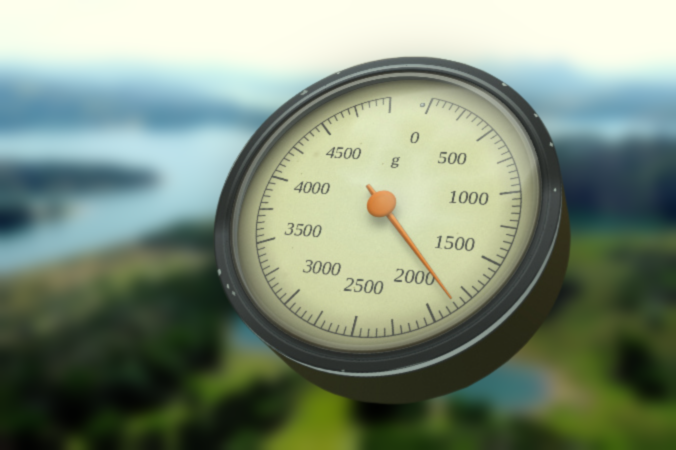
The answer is g 1850
